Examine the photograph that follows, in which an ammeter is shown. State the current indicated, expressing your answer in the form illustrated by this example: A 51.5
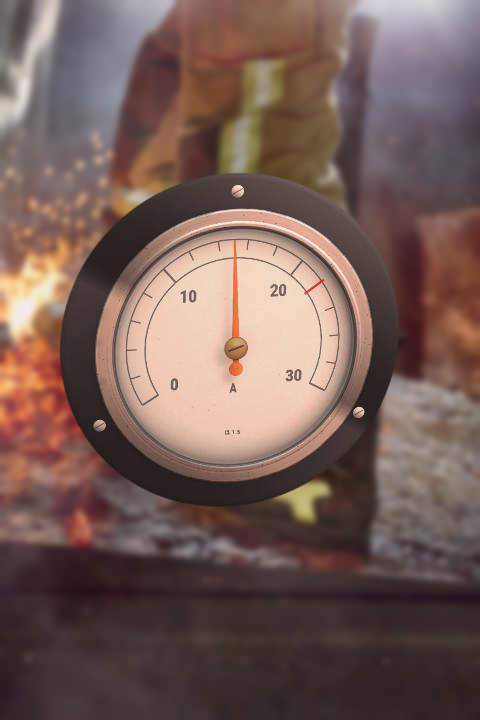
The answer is A 15
